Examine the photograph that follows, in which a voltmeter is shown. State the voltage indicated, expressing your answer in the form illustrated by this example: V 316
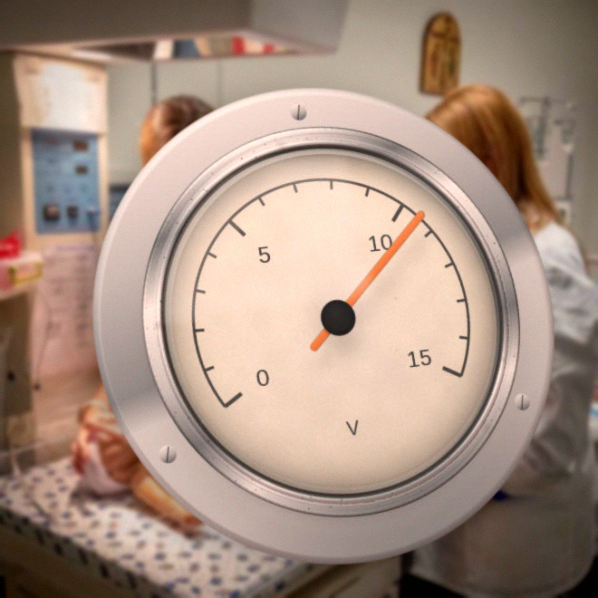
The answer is V 10.5
